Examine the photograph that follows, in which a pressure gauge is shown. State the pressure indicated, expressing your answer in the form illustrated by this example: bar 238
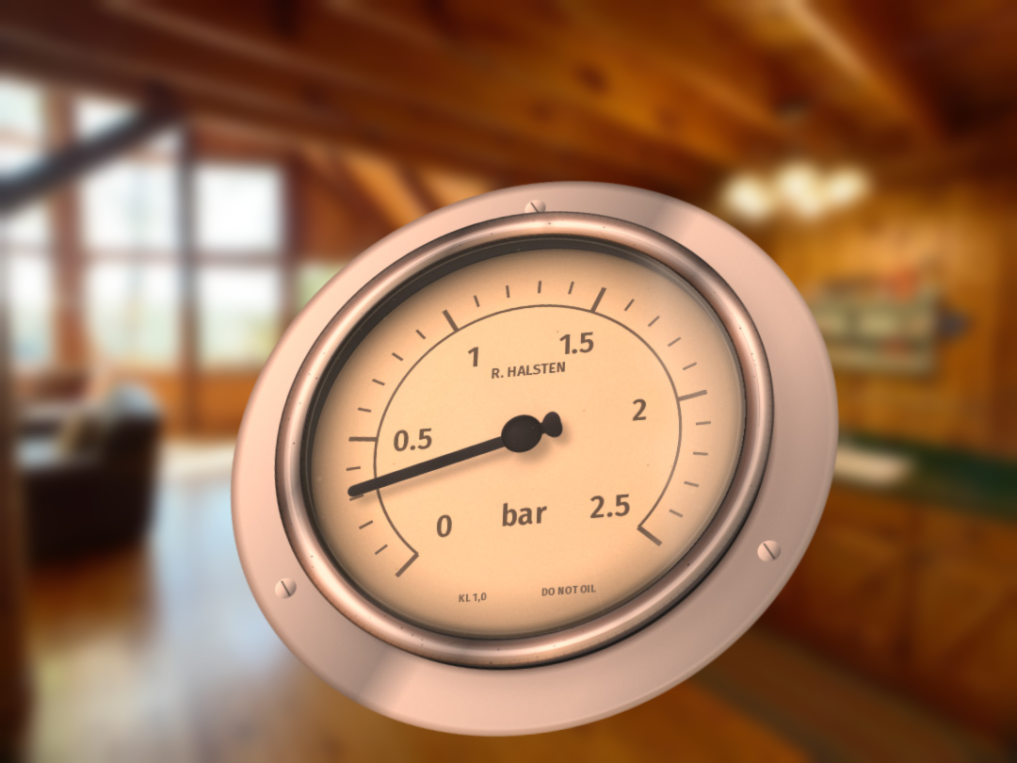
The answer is bar 0.3
